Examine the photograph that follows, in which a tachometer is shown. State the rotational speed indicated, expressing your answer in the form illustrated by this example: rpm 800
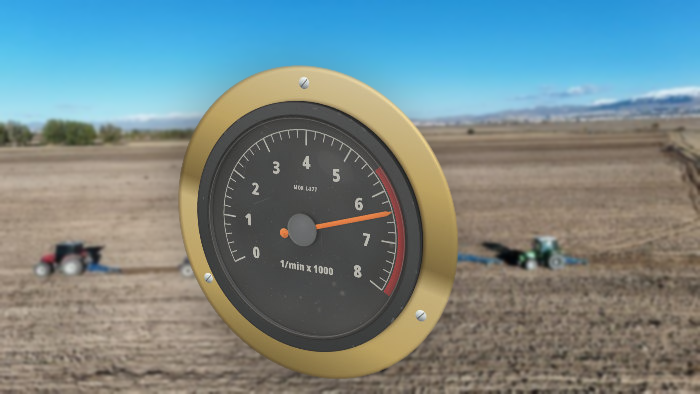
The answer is rpm 6400
